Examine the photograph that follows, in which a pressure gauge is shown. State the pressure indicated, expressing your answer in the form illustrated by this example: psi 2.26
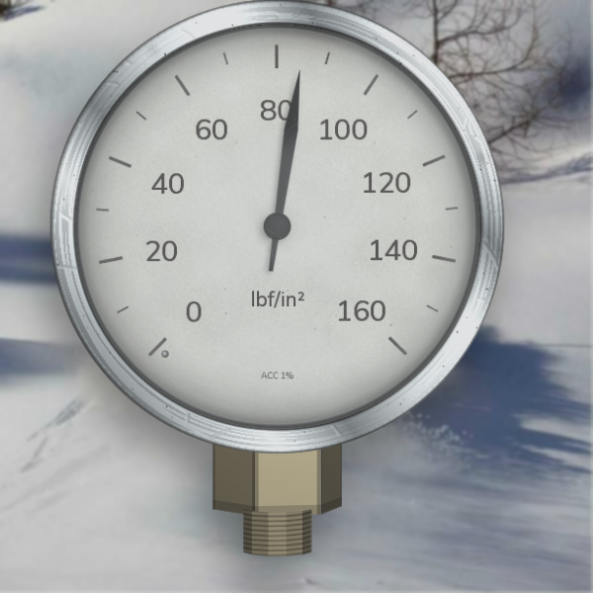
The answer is psi 85
